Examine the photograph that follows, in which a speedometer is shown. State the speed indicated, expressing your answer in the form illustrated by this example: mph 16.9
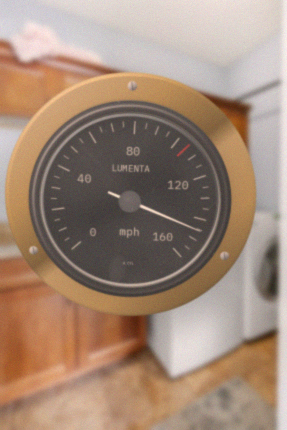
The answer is mph 145
